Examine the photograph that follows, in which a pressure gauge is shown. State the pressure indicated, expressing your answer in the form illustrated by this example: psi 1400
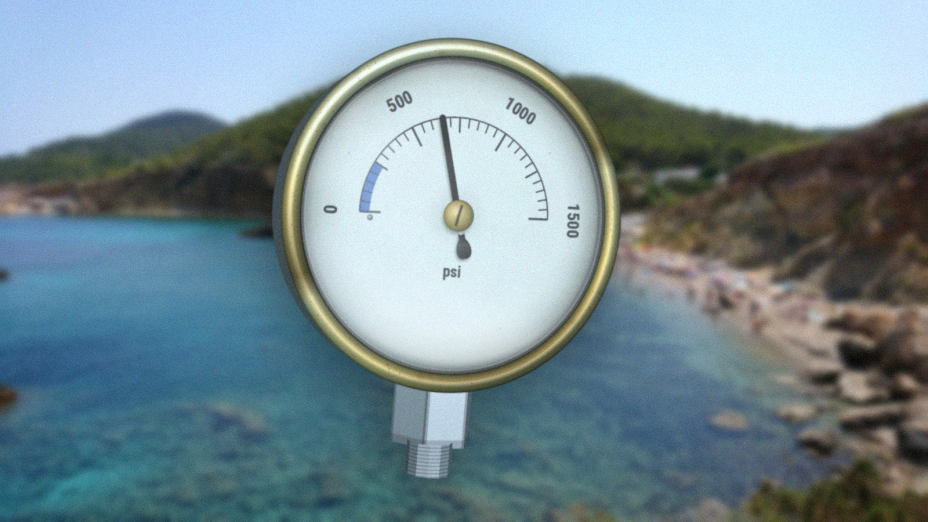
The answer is psi 650
